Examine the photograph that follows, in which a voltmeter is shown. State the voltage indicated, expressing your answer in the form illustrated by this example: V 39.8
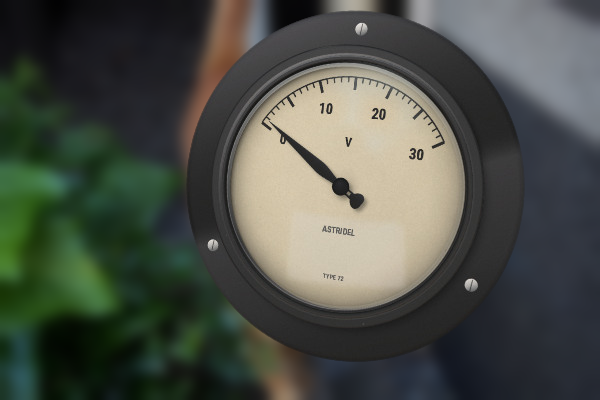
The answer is V 1
